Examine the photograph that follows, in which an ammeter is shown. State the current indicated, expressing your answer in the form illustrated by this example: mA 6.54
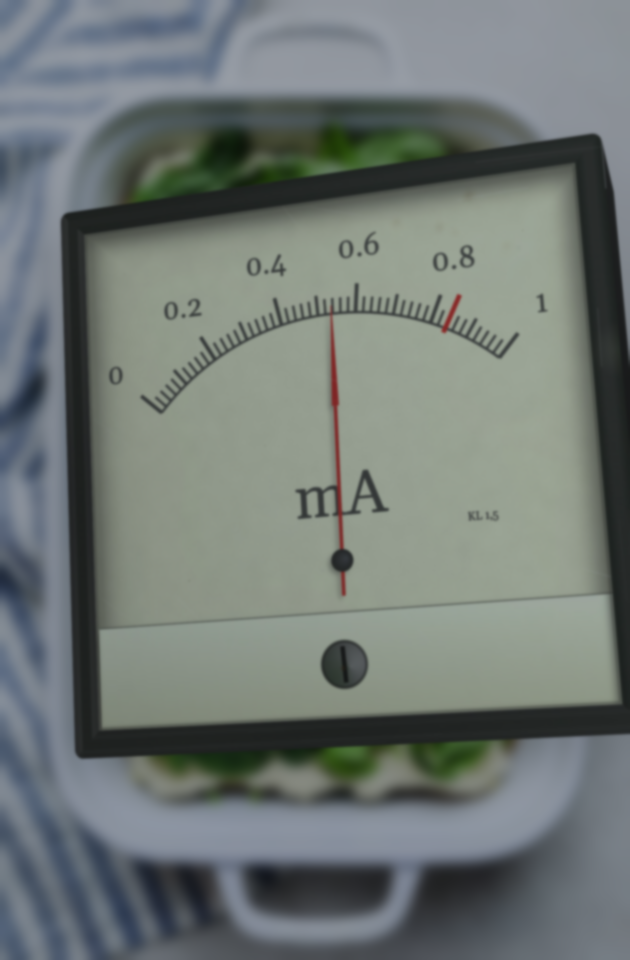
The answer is mA 0.54
